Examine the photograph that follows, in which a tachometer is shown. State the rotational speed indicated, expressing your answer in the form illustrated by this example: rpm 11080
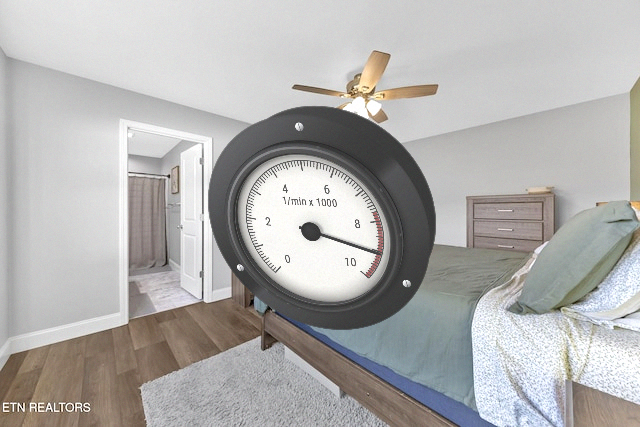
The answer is rpm 9000
